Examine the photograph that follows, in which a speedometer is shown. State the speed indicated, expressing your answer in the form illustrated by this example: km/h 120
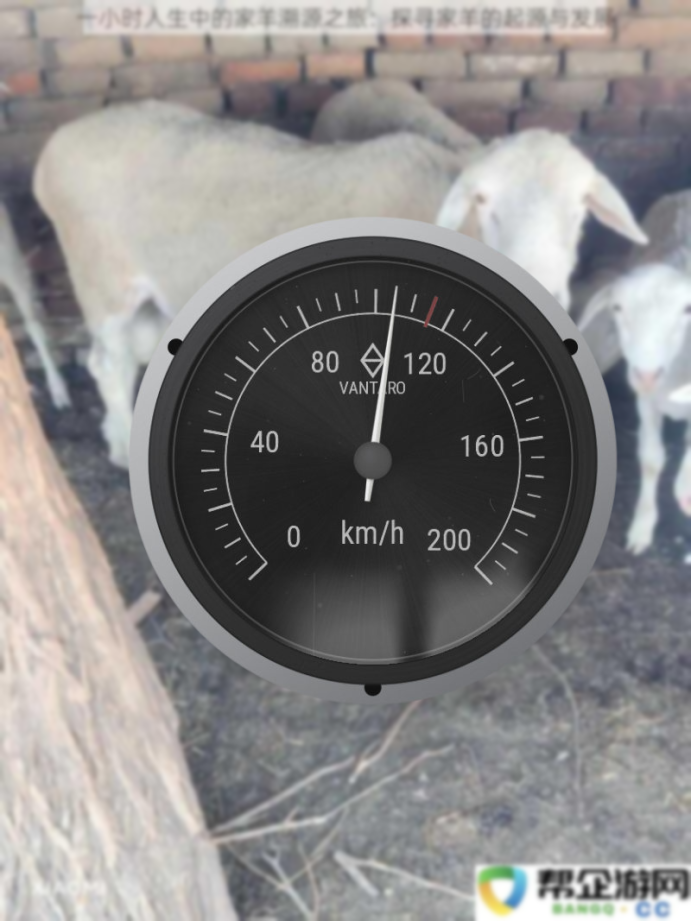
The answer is km/h 105
